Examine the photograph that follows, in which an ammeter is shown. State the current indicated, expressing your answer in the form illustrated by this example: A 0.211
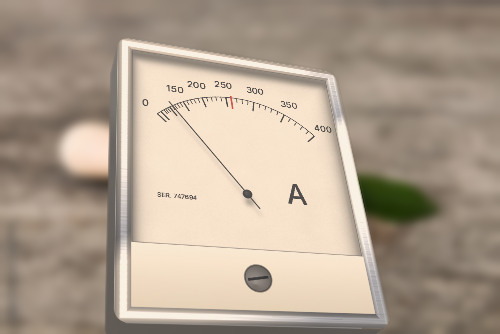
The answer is A 100
